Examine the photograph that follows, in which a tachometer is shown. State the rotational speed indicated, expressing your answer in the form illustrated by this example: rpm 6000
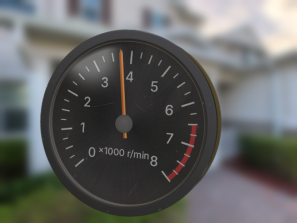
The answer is rpm 3750
